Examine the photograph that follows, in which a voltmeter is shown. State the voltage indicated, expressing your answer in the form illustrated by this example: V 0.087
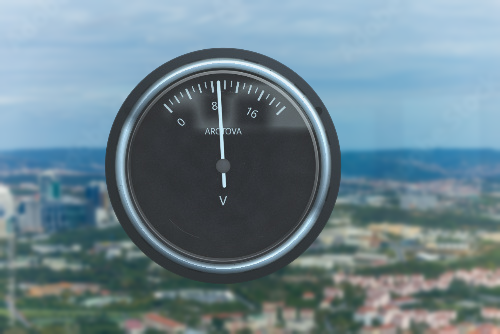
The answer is V 9
